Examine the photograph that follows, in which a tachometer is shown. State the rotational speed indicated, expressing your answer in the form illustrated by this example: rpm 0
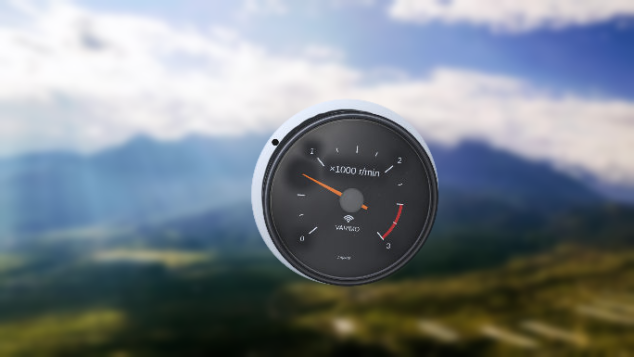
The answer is rpm 750
